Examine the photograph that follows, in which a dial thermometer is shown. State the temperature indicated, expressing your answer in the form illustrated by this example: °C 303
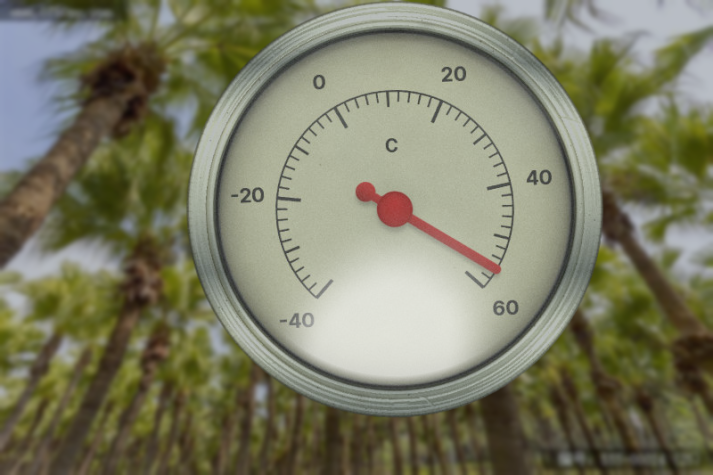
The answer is °C 56
